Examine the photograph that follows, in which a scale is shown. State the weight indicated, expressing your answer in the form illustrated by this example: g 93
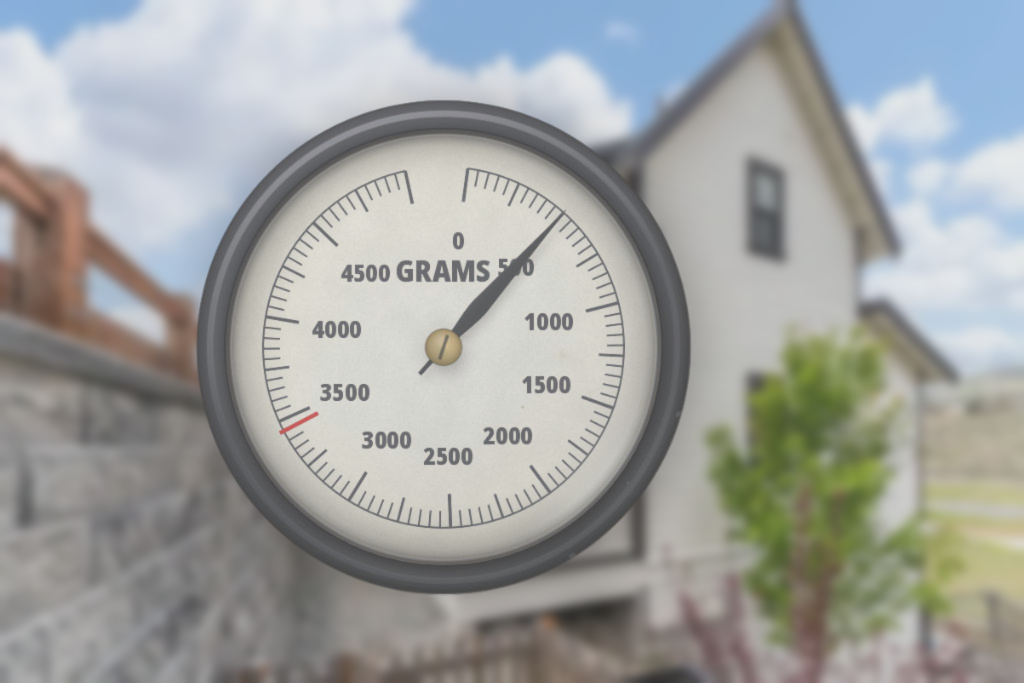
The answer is g 500
